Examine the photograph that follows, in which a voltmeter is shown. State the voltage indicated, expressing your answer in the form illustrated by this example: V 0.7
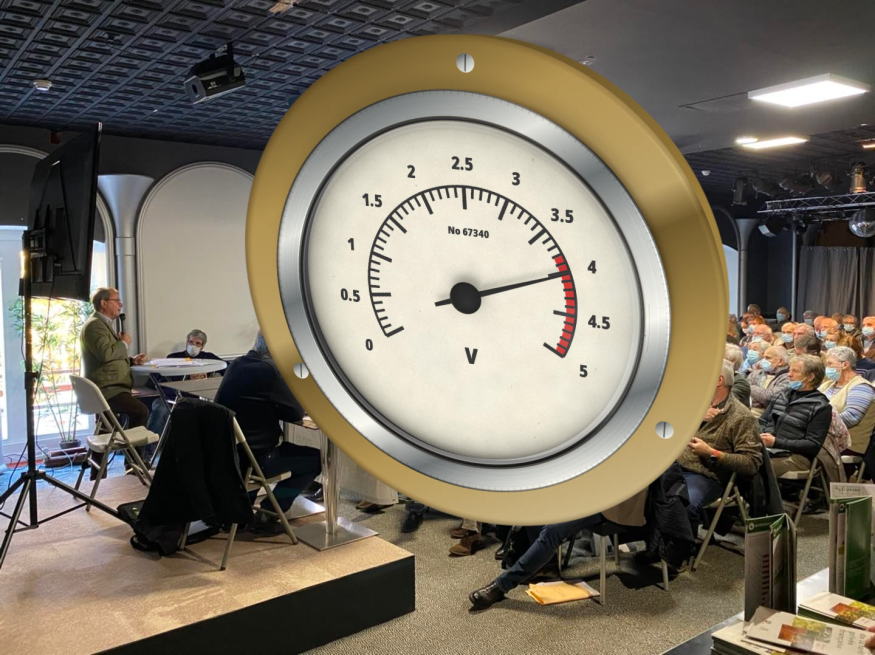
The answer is V 4
